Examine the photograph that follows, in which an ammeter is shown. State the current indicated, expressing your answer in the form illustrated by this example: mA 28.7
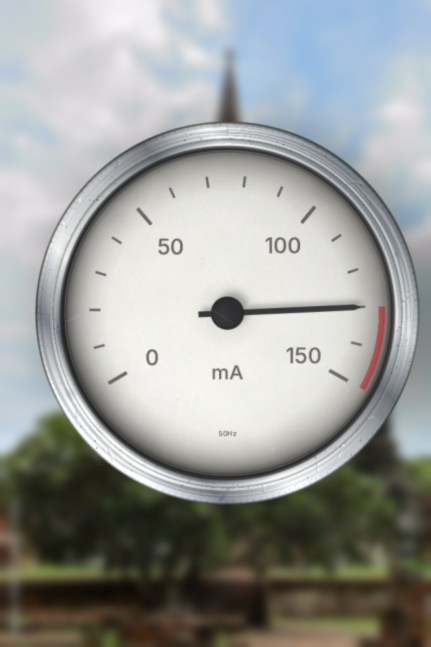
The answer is mA 130
